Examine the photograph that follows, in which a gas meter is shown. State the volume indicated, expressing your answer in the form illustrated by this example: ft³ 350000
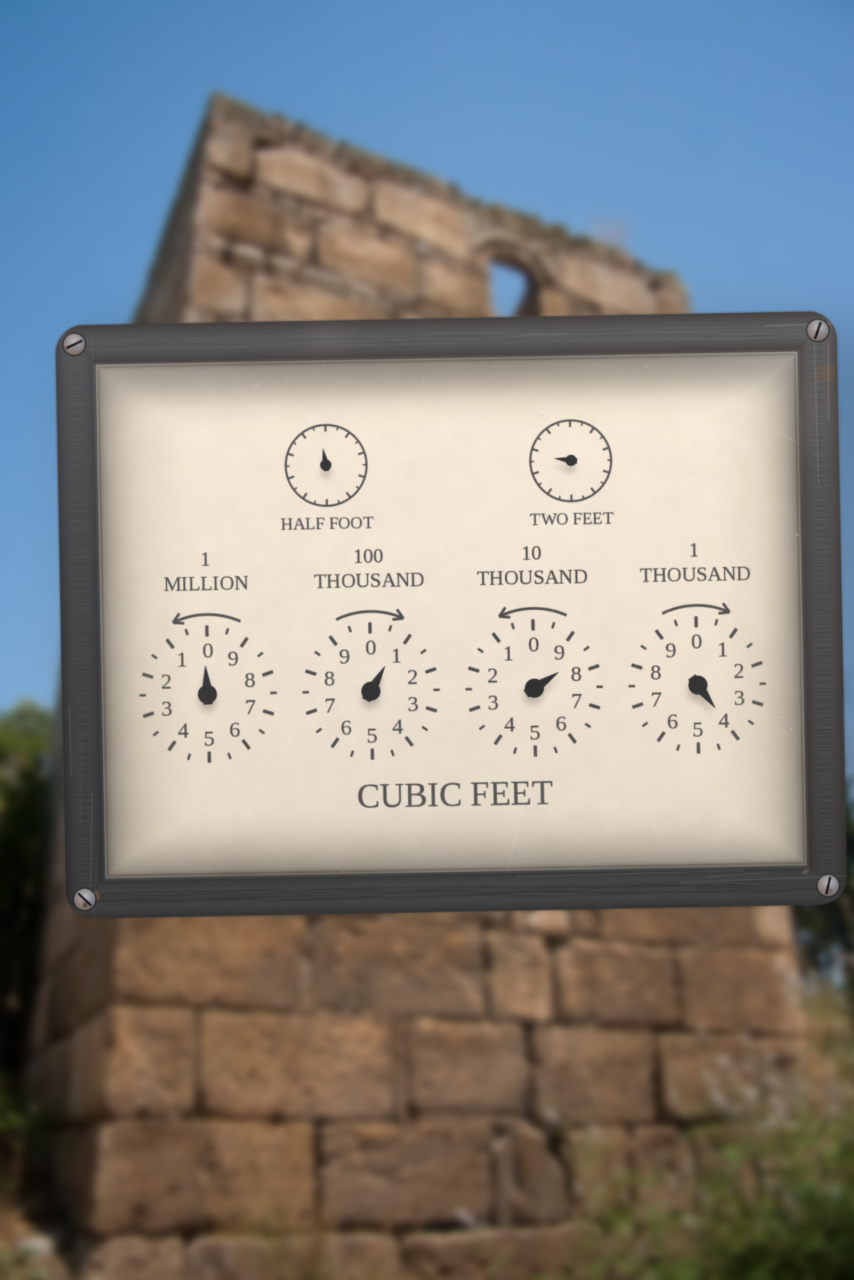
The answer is ft³ 8400
